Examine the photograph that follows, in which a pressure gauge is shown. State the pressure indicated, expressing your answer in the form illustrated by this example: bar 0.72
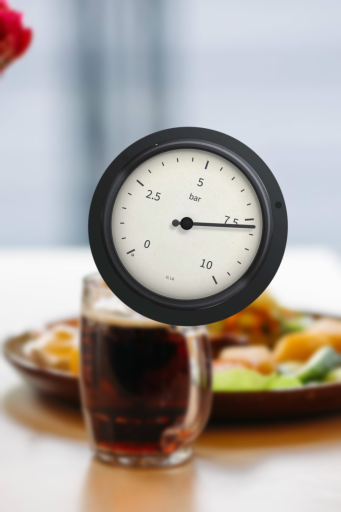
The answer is bar 7.75
